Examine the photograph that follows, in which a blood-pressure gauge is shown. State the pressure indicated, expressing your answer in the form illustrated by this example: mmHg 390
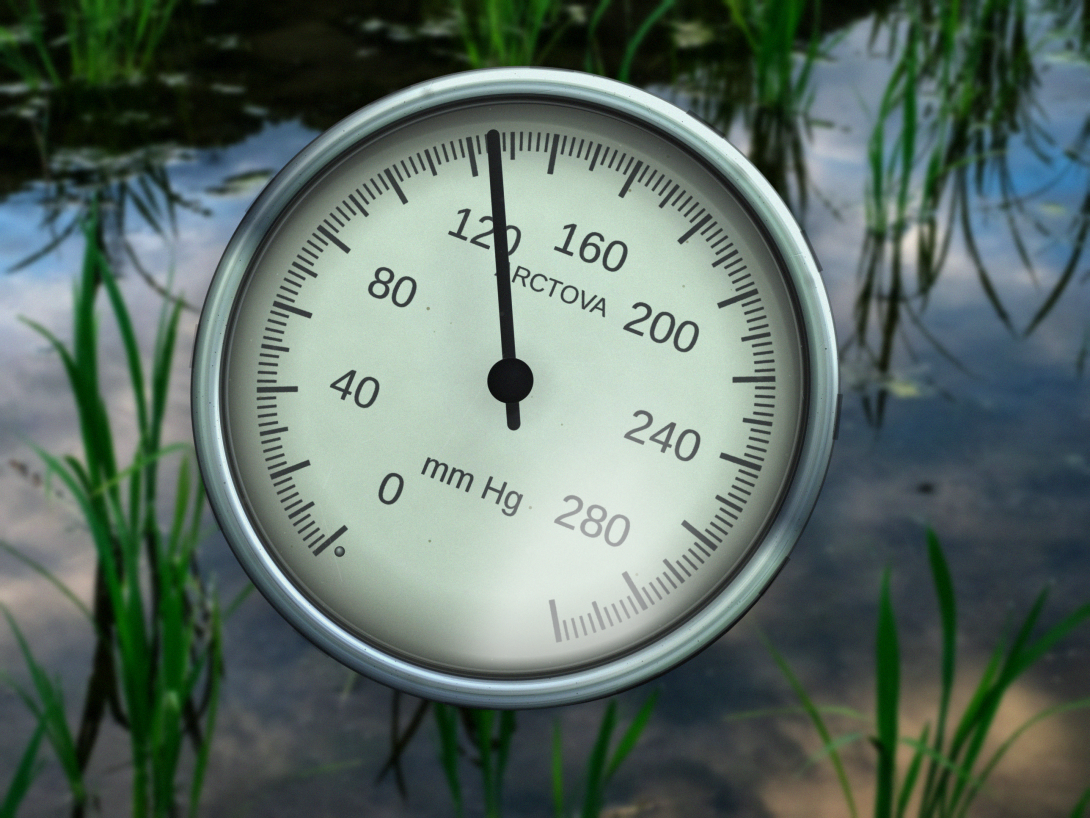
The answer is mmHg 126
